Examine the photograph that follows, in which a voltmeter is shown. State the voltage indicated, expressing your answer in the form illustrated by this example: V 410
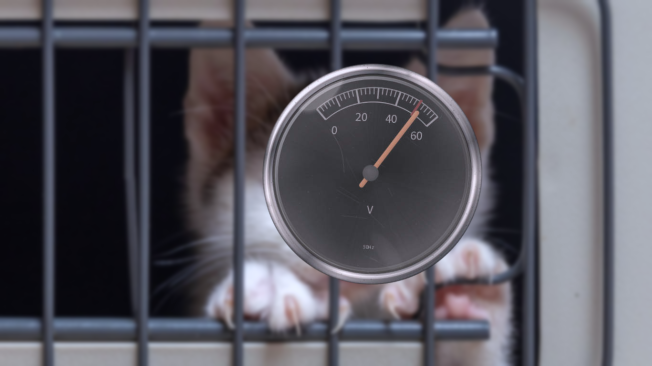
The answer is V 52
